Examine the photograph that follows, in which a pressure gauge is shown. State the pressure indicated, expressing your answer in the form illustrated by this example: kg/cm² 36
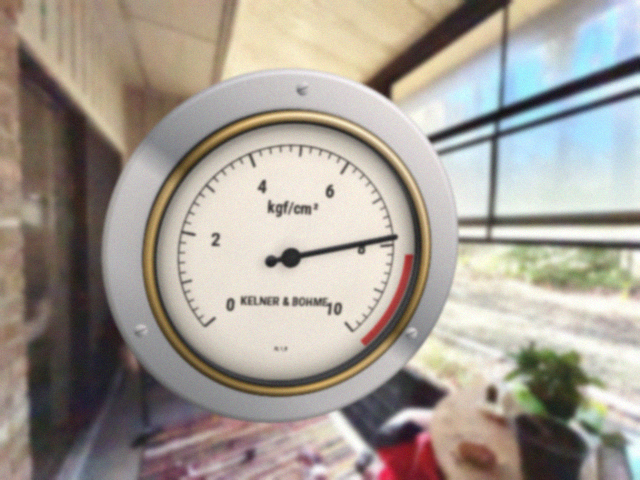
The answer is kg/cm² 7.8
